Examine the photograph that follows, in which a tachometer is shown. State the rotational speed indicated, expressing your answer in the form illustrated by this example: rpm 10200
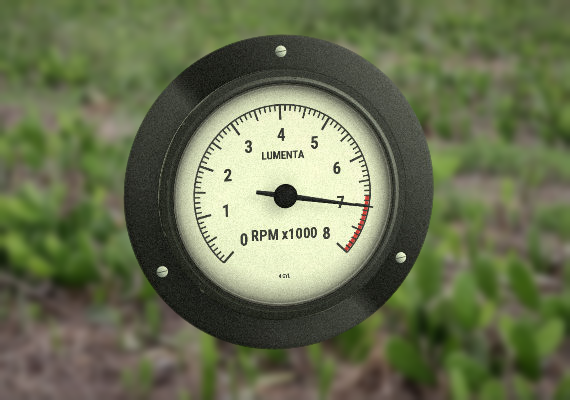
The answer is rpm 7000
